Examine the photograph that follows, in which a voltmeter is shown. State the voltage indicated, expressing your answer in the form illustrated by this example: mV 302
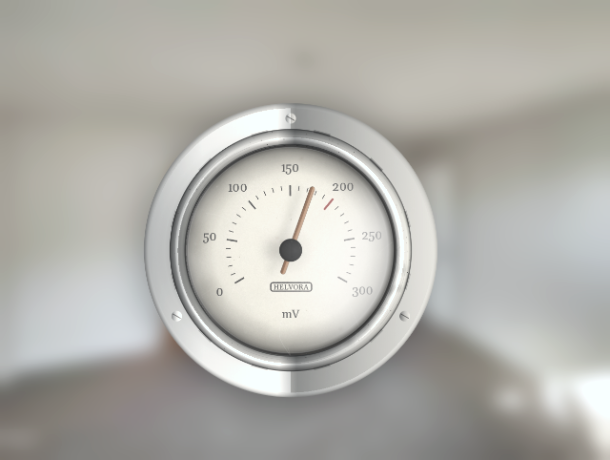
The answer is mV 175
